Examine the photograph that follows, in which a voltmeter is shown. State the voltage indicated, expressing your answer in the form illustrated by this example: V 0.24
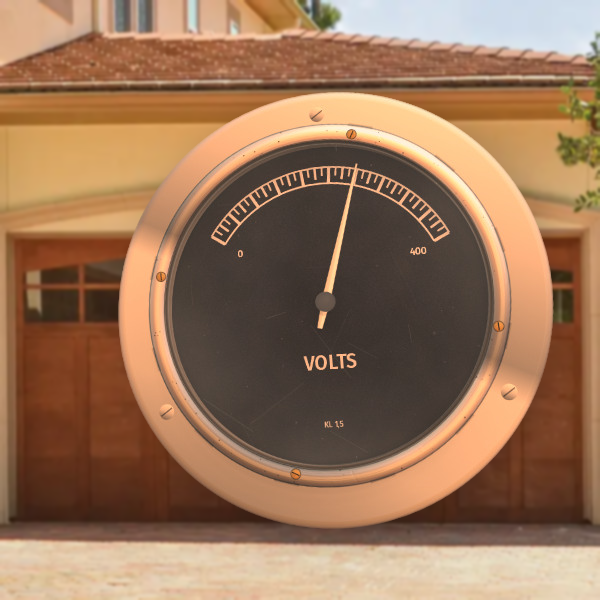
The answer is V 240
